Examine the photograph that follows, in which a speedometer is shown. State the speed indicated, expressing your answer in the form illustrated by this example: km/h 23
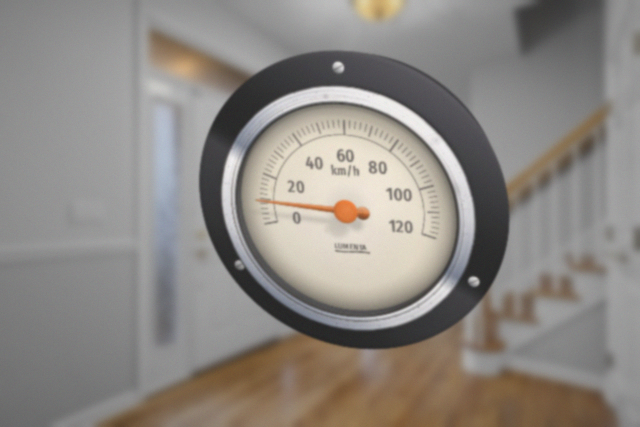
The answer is km/h 10
